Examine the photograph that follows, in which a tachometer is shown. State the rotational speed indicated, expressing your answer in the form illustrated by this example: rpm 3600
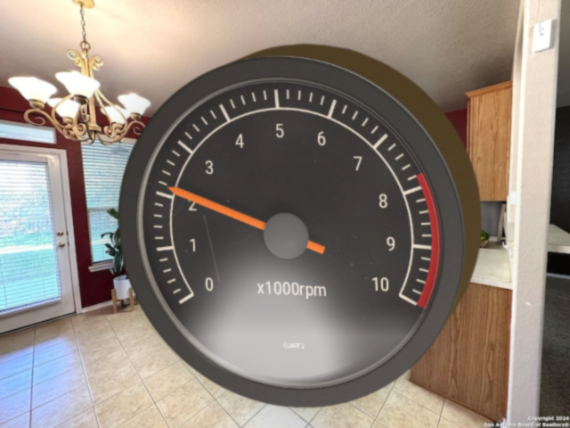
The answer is rpm 2200
